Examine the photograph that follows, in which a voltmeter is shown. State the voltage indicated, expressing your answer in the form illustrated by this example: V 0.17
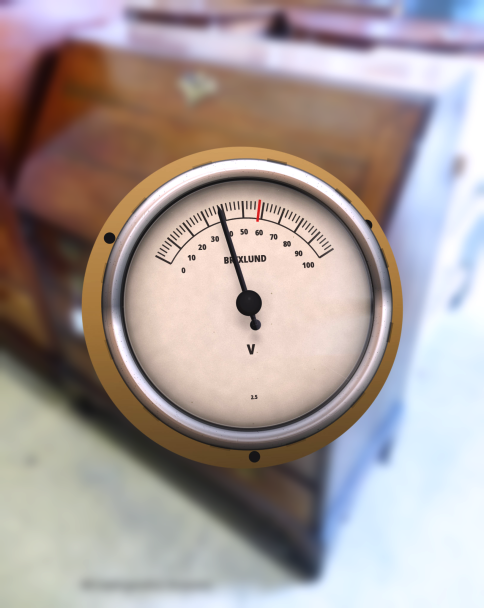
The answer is V 38
